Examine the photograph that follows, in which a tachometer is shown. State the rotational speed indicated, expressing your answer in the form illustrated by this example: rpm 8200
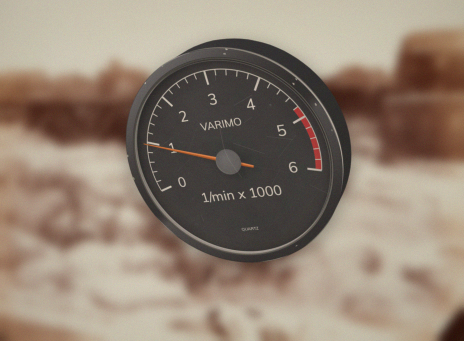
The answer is rpm 1000
